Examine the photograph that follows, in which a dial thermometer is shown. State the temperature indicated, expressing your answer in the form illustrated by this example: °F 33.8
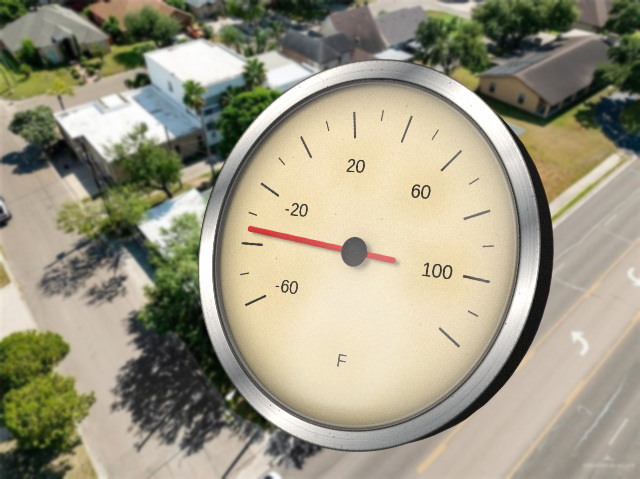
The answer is °F -35
